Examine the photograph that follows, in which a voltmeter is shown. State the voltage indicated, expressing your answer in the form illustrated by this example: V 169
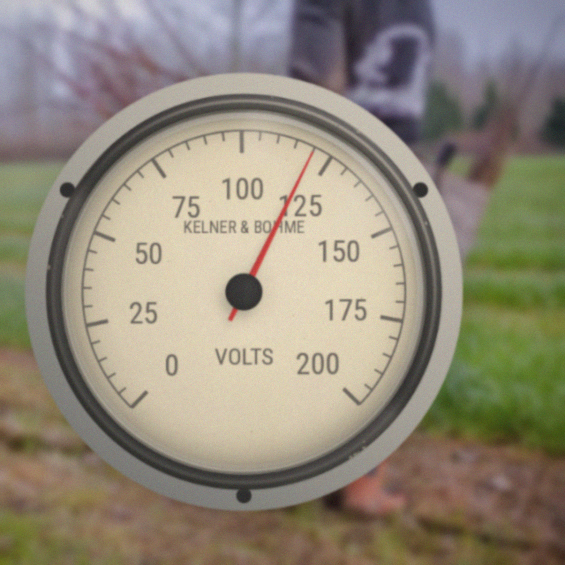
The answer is V 120
